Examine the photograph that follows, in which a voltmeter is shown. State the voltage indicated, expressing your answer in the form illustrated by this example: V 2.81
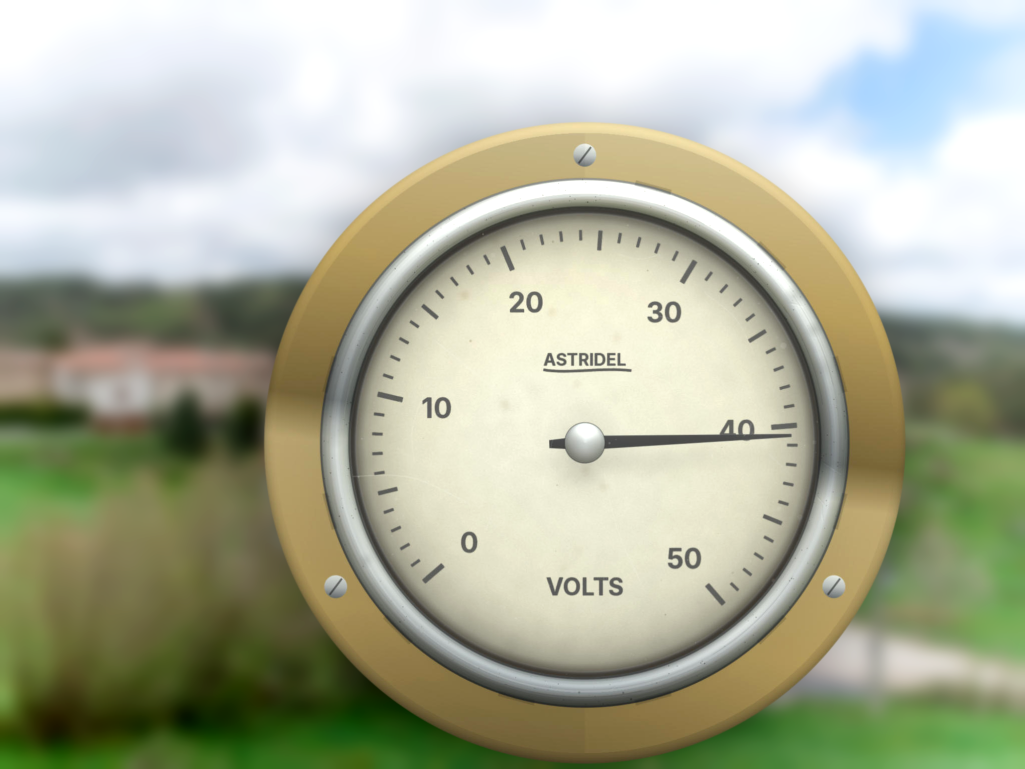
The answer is V 40.5
